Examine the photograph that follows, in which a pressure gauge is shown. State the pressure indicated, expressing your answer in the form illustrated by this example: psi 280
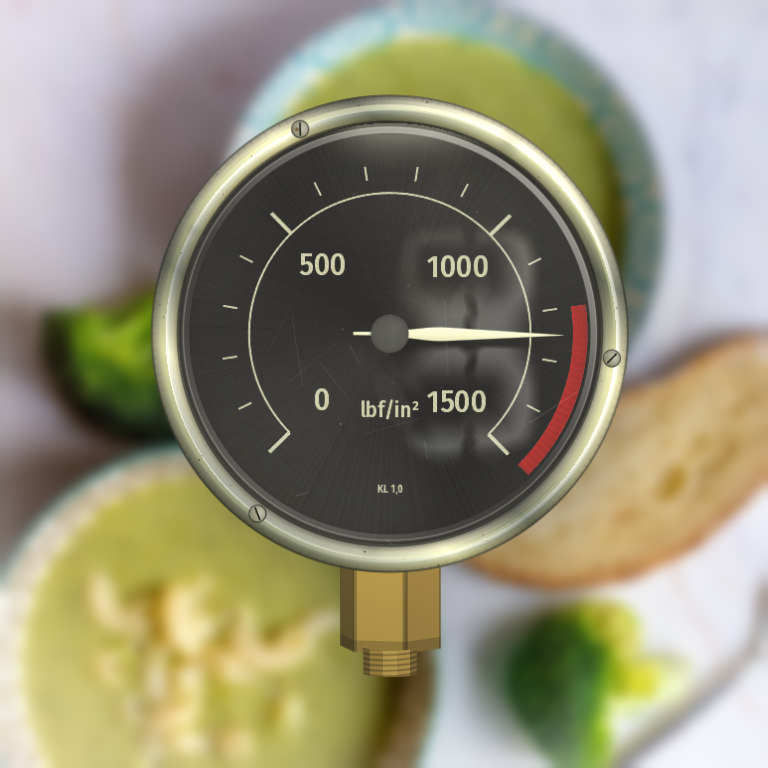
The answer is psi 1250
